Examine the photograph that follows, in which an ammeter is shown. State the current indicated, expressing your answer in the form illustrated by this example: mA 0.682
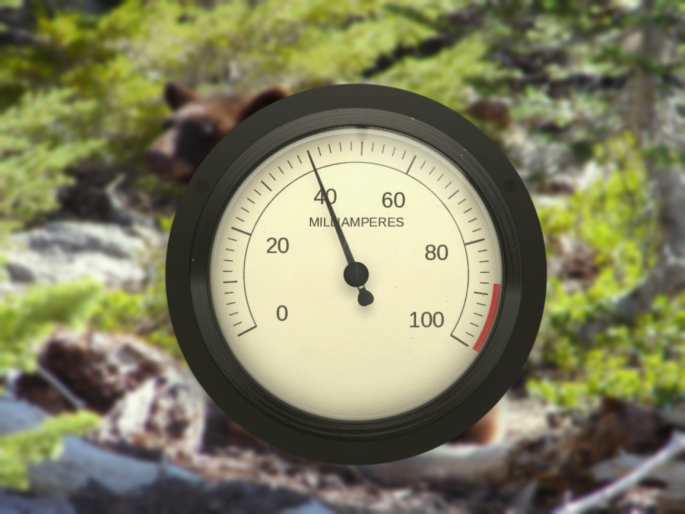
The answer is mA 40
